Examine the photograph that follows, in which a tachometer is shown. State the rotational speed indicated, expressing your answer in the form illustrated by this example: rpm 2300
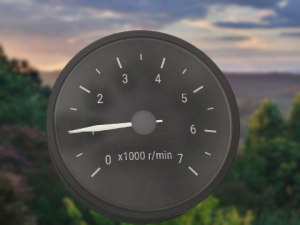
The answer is rpm 1000
